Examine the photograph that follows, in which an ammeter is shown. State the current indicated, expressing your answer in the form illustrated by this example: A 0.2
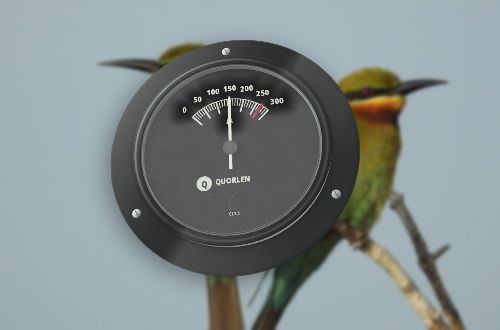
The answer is A 150
